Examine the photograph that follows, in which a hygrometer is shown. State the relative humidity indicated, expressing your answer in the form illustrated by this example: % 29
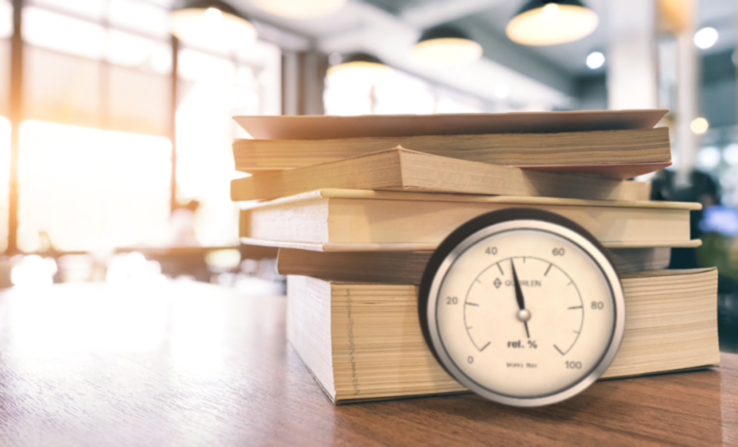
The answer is % 45
